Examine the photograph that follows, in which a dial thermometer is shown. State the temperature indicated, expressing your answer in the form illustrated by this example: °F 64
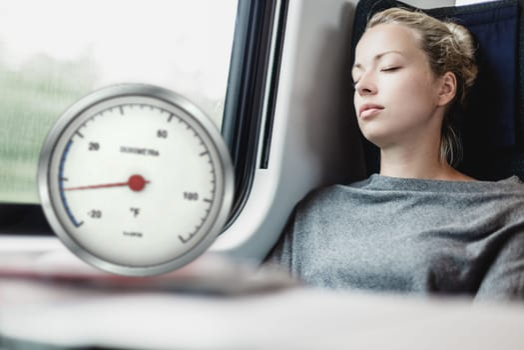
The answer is °F -4
